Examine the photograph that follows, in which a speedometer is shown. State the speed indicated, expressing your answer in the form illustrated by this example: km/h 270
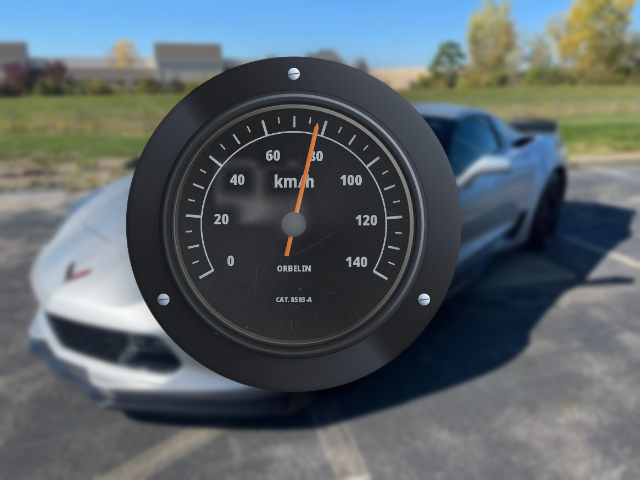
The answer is km/h 77.5
